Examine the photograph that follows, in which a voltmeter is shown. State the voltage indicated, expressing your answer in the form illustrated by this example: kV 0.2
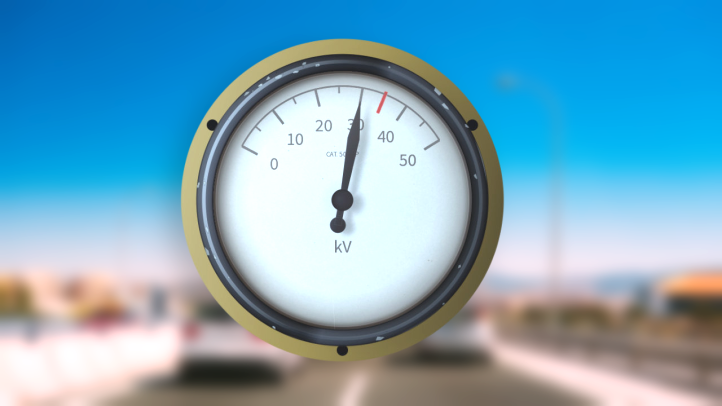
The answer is kV 30
